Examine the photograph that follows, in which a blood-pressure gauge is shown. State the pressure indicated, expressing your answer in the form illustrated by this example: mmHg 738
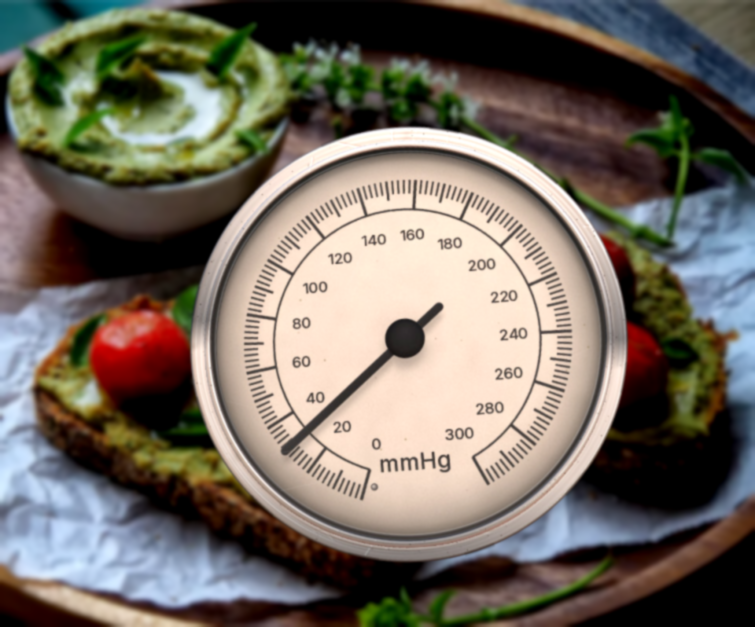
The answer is mmHg 30
